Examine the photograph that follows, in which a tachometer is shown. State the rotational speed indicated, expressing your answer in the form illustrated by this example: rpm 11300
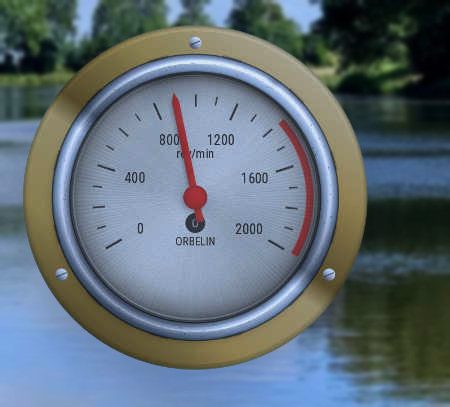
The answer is rpm 900
